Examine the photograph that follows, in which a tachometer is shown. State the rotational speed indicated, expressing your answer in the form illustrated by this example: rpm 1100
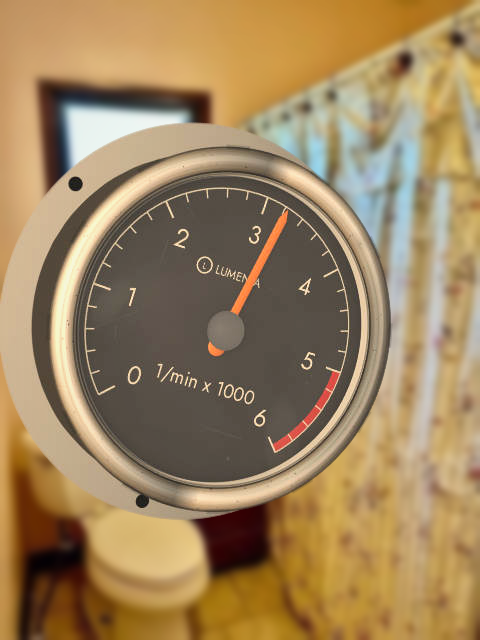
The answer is rpm 3200
